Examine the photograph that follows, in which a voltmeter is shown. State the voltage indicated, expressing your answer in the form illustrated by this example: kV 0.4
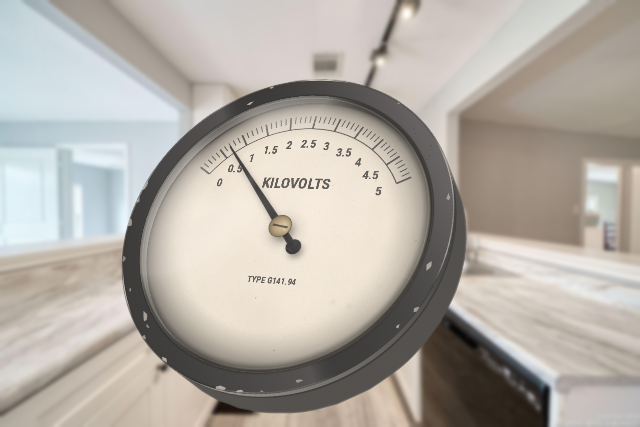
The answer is kV 0.7
